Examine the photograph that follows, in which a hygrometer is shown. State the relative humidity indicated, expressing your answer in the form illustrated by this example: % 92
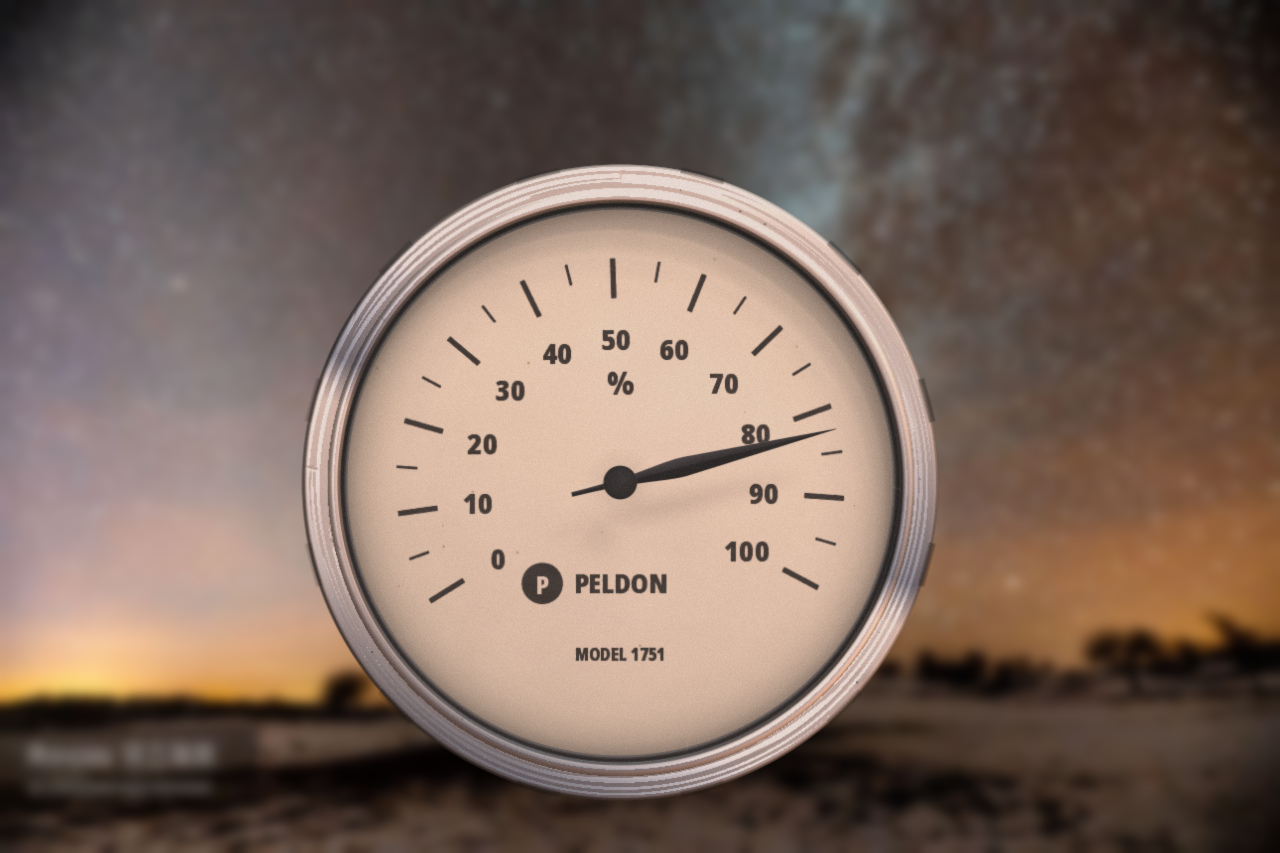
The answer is % 82.5
